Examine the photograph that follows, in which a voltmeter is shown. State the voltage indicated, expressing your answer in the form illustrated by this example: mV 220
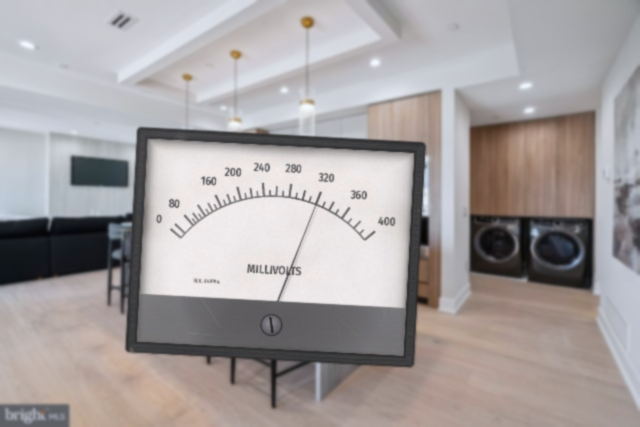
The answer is mV 320
